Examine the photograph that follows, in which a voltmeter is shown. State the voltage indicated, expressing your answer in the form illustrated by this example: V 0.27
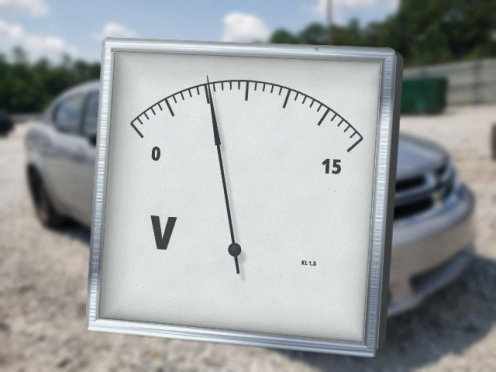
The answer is V 5.25
